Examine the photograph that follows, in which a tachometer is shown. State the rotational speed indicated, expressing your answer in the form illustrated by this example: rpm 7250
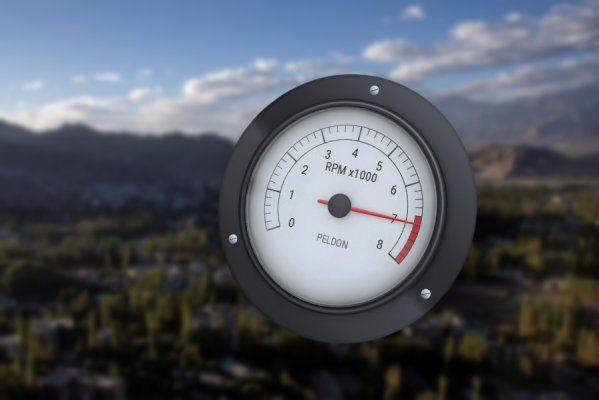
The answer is rpm 7000
